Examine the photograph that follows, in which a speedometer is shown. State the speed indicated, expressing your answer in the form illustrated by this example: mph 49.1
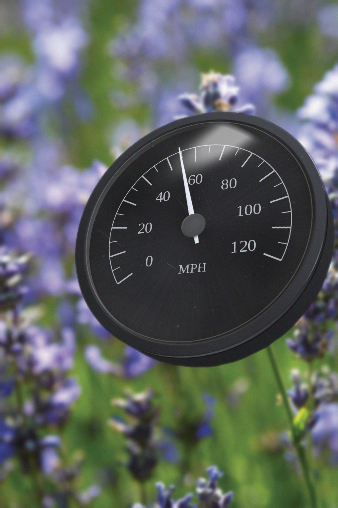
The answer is mph 55
